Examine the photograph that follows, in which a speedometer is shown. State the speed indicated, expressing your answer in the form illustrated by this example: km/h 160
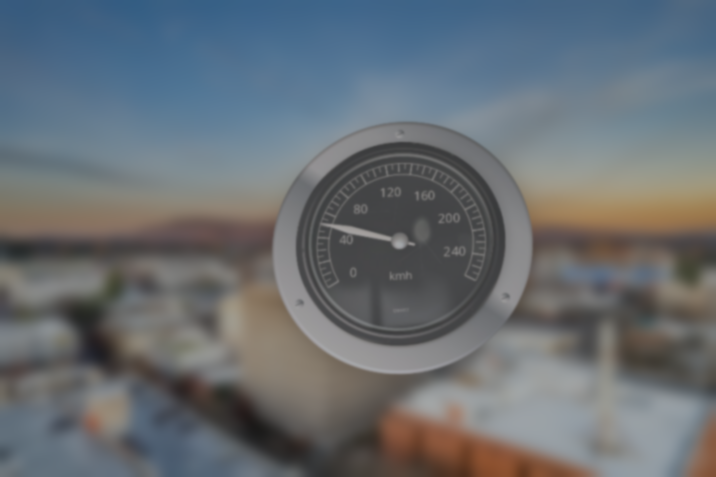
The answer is km/h 50
